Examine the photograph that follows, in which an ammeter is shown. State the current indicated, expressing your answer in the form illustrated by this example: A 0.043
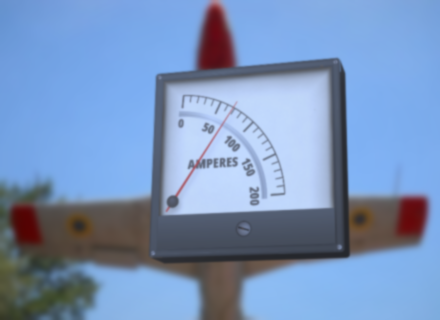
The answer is A 70
